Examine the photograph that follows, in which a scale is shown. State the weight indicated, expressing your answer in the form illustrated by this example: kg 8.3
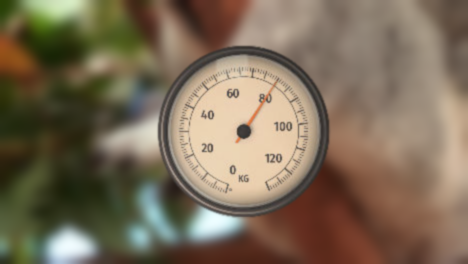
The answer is kg 80
